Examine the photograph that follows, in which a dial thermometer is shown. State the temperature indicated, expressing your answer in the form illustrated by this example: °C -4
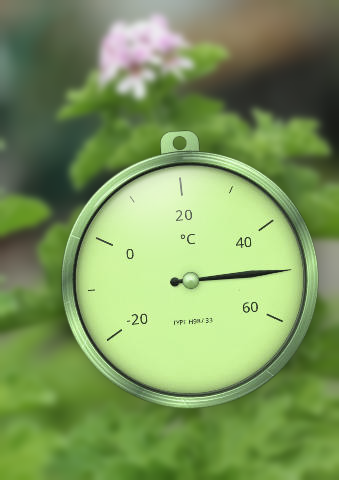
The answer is °C 50
